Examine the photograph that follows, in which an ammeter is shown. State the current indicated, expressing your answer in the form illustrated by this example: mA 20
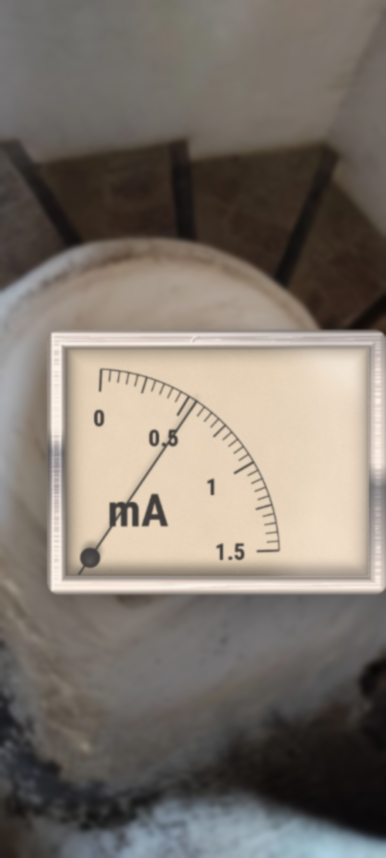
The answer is mA 0.55
